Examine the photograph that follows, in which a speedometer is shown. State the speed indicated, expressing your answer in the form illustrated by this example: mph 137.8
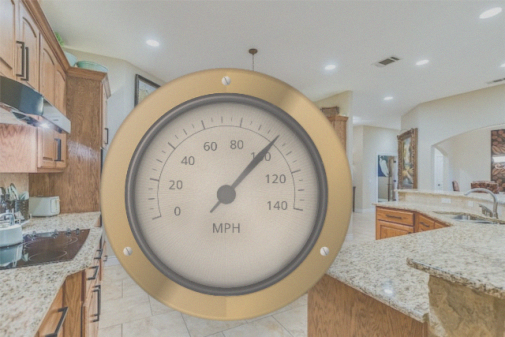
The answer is mph 100
